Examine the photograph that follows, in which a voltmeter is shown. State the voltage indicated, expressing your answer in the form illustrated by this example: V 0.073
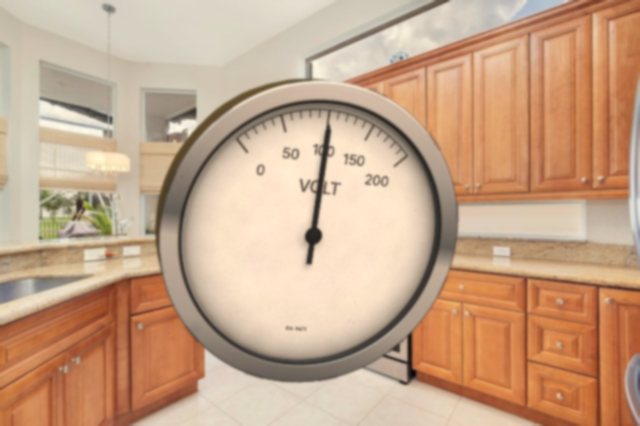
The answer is V 100
